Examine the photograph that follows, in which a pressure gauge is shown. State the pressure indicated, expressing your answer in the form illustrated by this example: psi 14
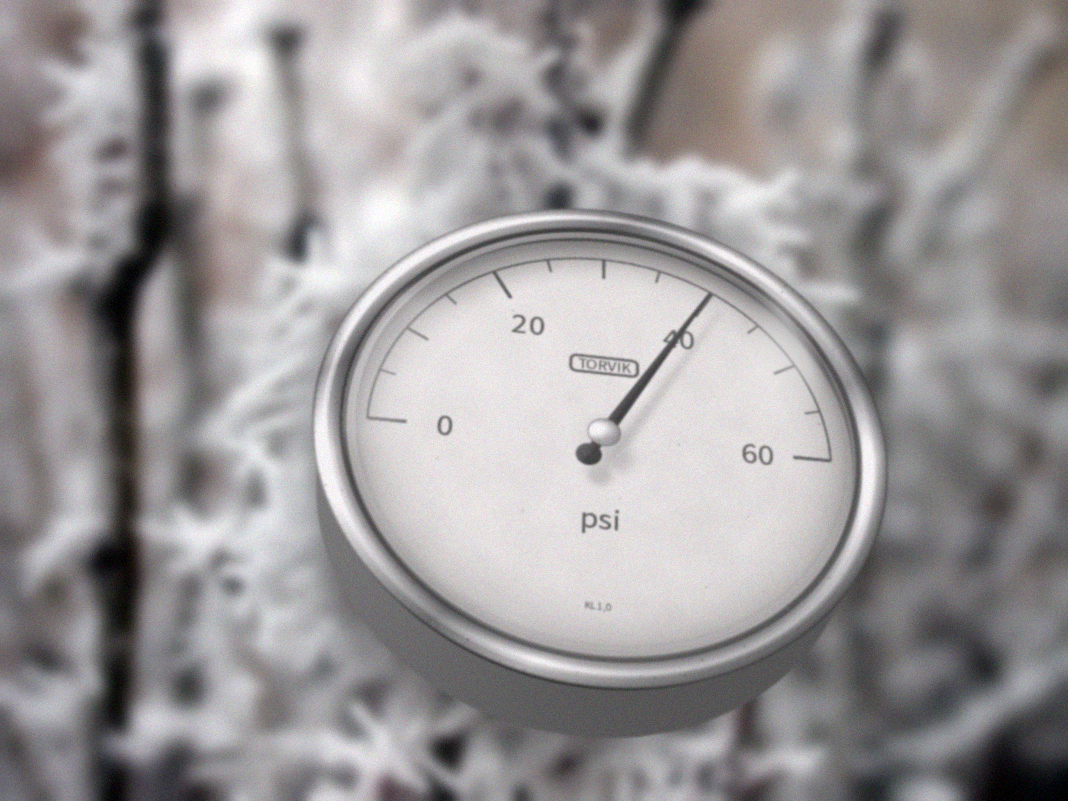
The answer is psi 40
